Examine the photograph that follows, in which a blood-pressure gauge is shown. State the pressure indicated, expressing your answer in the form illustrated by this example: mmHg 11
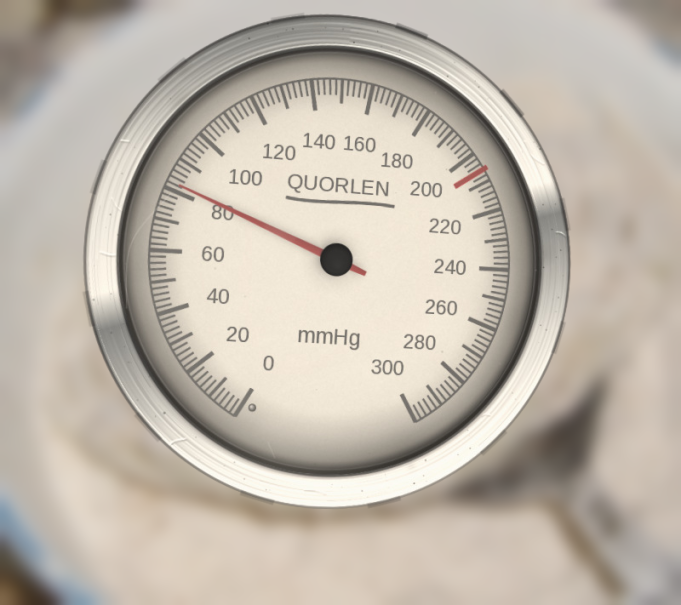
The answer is mmHg 82
